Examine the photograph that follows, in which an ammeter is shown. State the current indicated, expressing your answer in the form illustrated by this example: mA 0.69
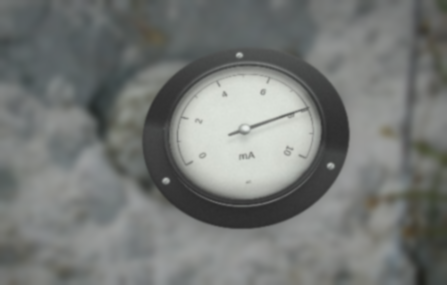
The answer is mA 8
